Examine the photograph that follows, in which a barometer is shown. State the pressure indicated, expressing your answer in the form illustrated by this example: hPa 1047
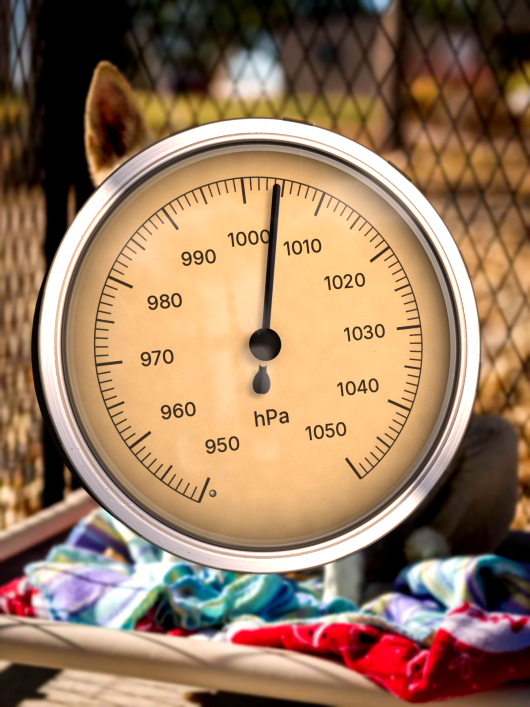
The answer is hPa 1004
